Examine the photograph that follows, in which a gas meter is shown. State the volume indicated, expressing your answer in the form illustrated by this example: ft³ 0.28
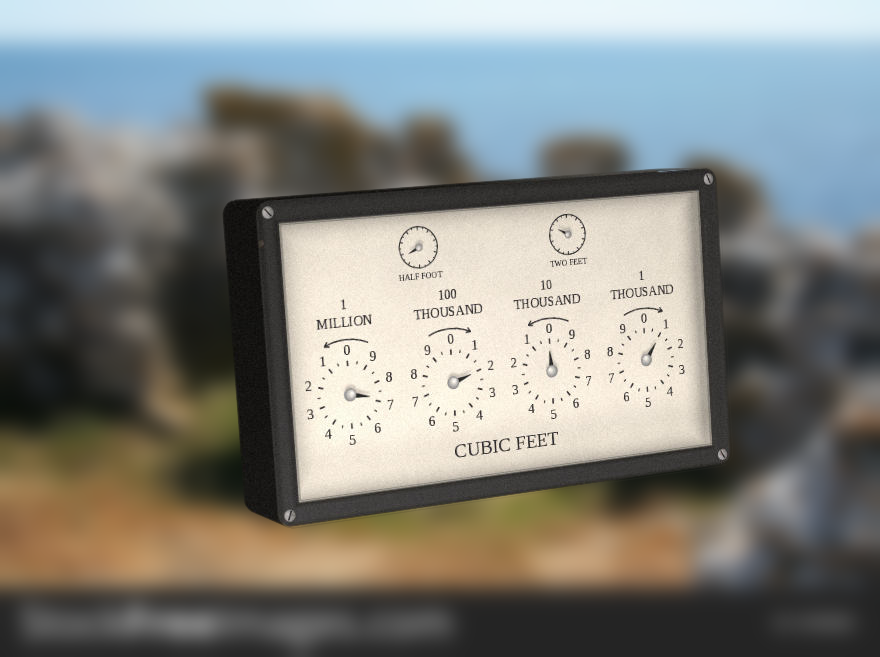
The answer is ft³ 720100
